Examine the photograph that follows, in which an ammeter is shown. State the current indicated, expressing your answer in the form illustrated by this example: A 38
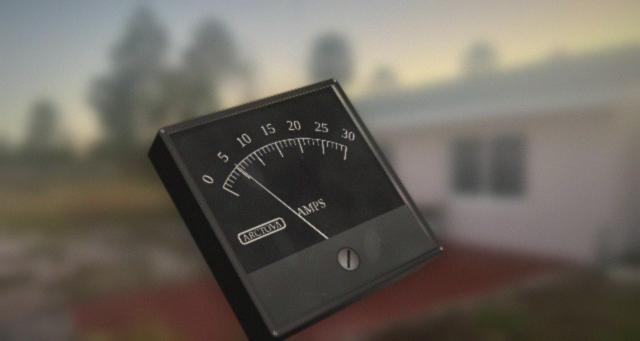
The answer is A 5
